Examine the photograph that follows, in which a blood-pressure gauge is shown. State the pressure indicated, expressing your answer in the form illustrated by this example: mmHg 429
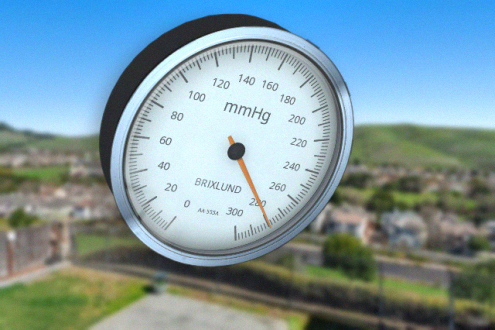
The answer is mmHg 280
